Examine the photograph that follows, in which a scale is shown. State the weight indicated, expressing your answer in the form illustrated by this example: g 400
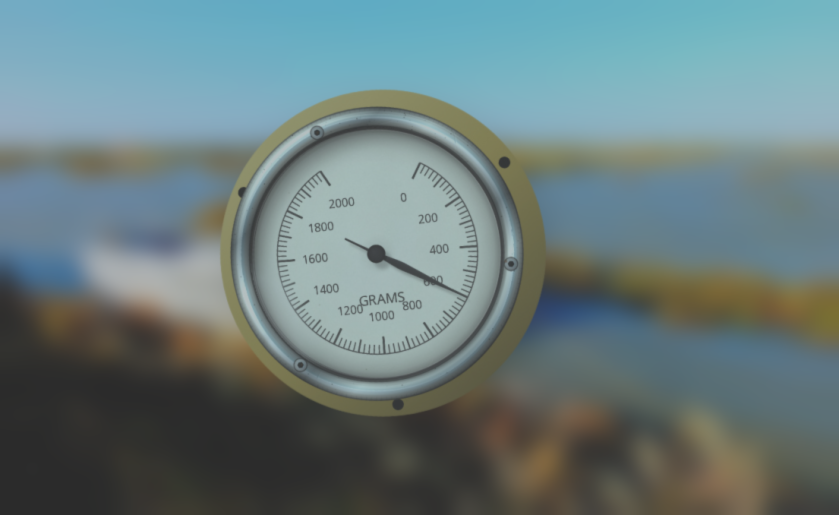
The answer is g 600
